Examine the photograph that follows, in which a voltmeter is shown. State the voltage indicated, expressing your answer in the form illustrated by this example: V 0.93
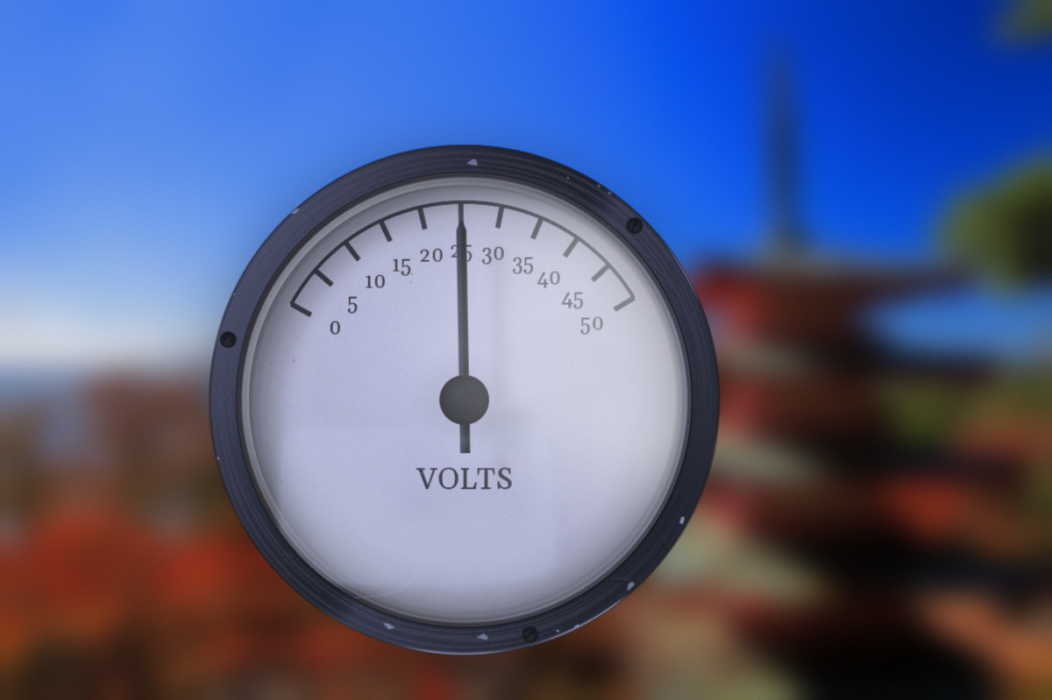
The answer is V 25
